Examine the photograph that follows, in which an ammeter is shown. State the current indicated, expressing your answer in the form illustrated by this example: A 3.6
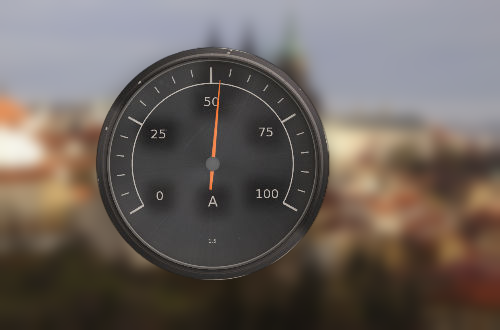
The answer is A 52.5
